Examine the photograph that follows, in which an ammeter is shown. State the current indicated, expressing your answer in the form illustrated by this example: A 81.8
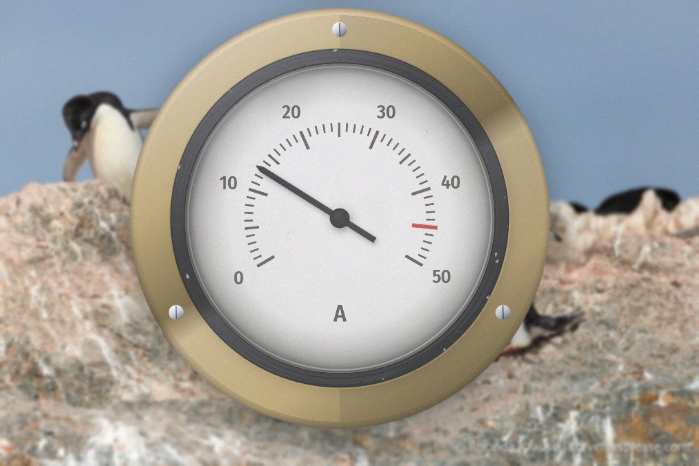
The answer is A 13
